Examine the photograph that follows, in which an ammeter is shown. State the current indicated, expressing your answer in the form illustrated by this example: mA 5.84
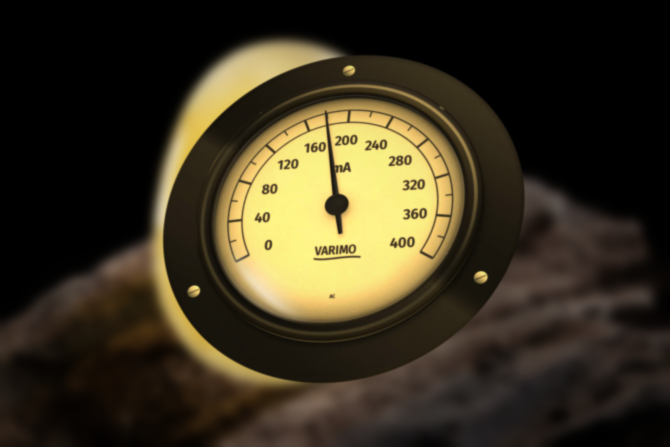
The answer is mA 180
